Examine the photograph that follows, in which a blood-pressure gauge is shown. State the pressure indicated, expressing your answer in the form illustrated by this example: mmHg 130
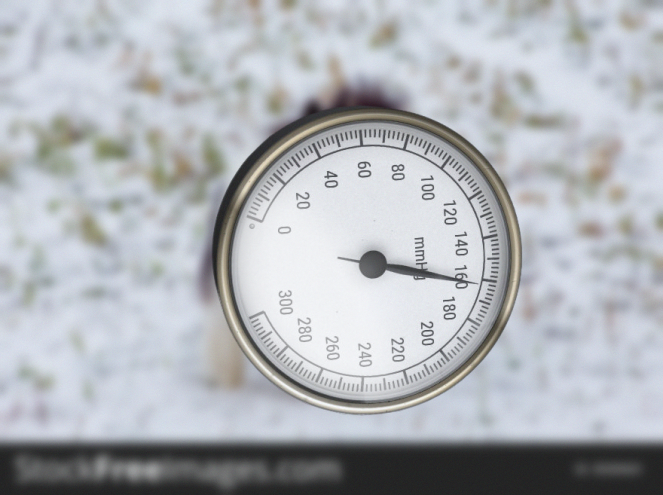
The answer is mmHg 162
